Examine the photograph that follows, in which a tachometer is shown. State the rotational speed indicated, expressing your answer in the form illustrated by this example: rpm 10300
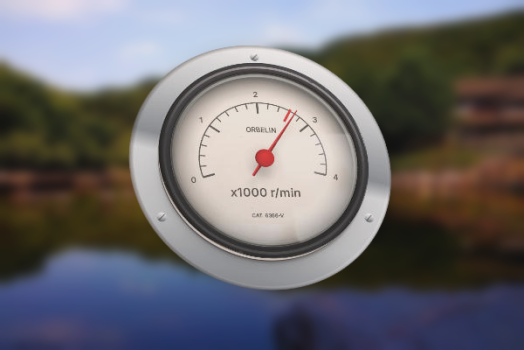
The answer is rpm 2700
